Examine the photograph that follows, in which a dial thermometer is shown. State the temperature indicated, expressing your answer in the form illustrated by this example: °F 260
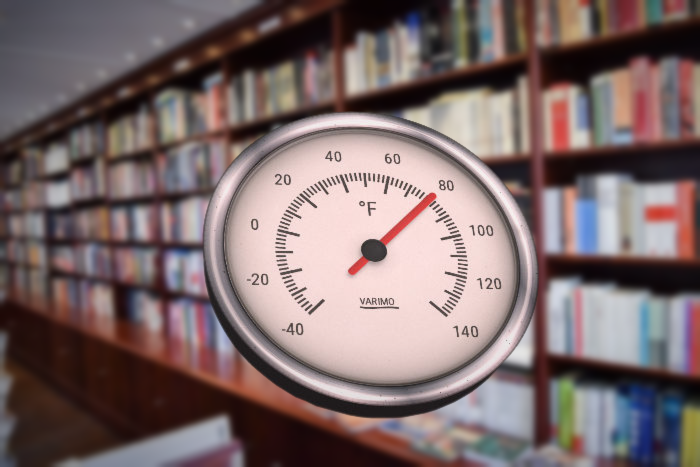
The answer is °F 80
